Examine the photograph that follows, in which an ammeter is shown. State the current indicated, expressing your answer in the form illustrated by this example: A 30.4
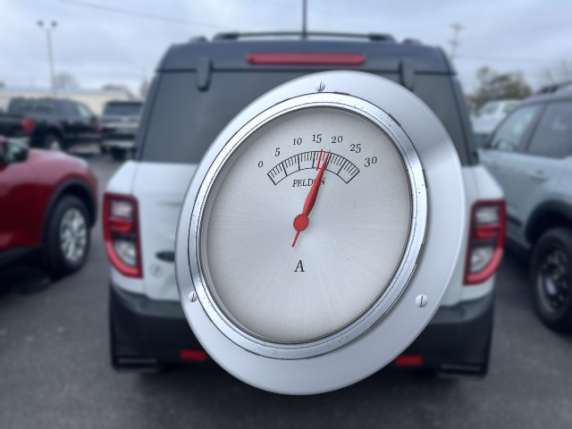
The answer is A 20
